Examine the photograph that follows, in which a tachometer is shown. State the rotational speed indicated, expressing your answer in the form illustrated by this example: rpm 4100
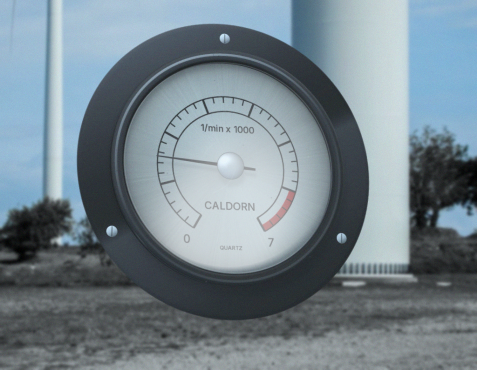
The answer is rpm 1500
